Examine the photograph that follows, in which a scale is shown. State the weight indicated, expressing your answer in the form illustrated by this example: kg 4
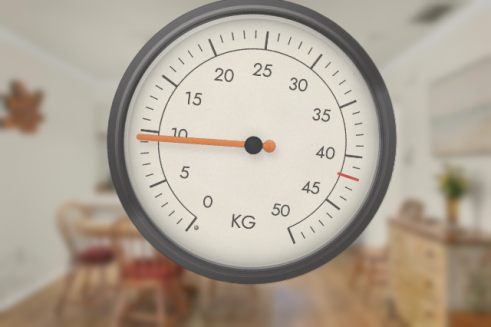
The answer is kg 9.5
